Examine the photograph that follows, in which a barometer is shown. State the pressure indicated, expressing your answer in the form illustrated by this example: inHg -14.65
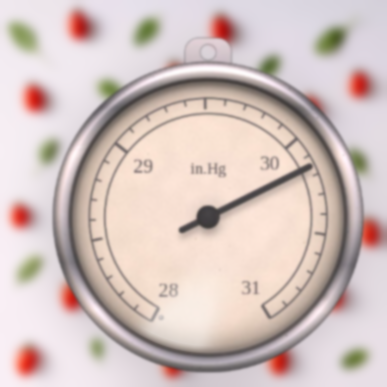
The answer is inHg 30.15
